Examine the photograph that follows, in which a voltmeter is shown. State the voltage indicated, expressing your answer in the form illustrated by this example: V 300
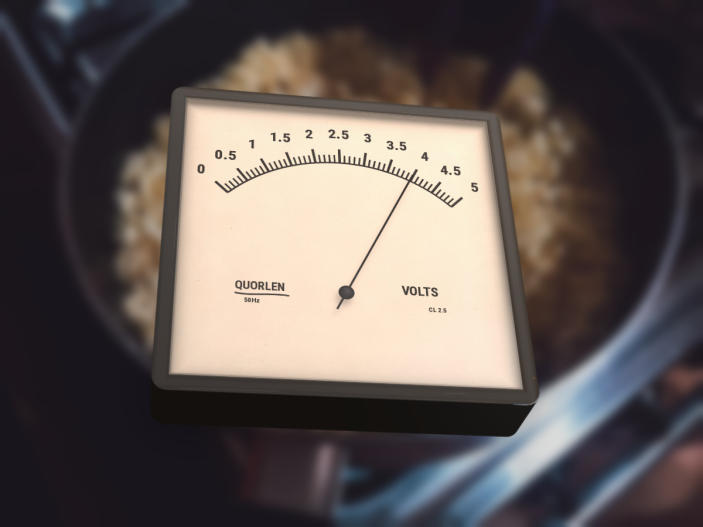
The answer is V 4
